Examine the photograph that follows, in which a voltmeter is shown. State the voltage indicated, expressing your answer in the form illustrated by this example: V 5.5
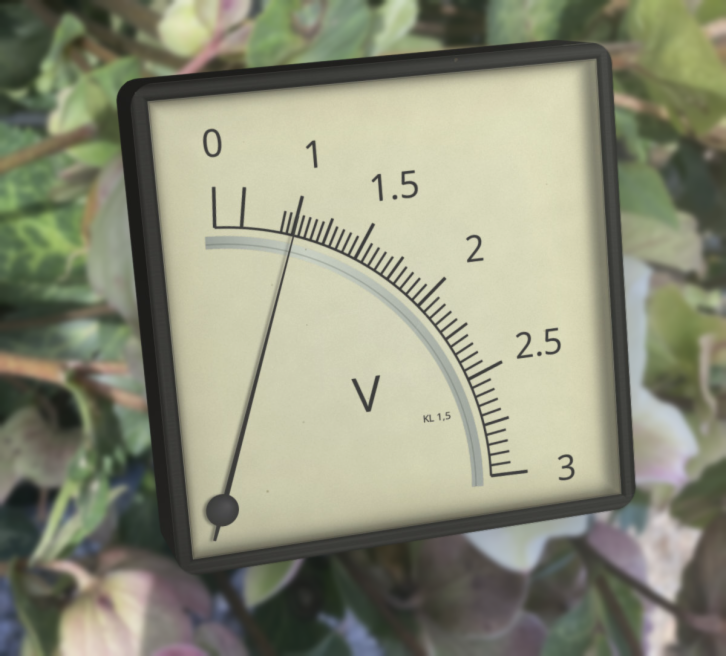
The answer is V 1
